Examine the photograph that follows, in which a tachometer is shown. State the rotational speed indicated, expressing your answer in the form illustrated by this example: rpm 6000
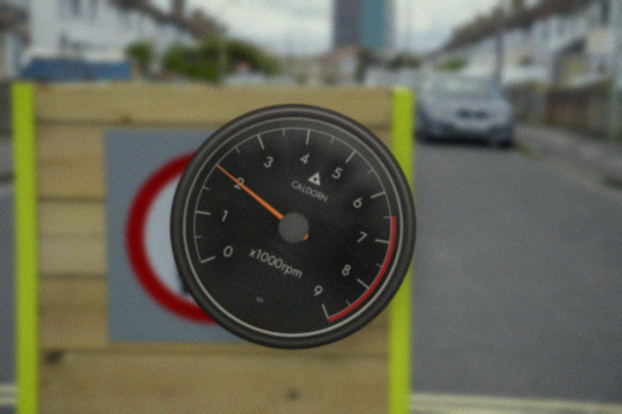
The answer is rpm 2000
